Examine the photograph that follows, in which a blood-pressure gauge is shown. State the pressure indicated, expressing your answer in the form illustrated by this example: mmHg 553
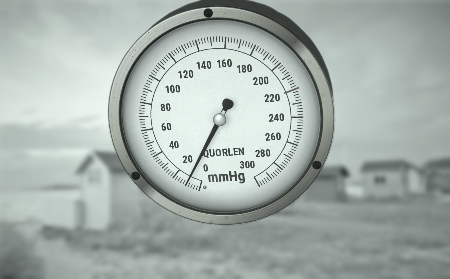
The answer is mmHg 10
